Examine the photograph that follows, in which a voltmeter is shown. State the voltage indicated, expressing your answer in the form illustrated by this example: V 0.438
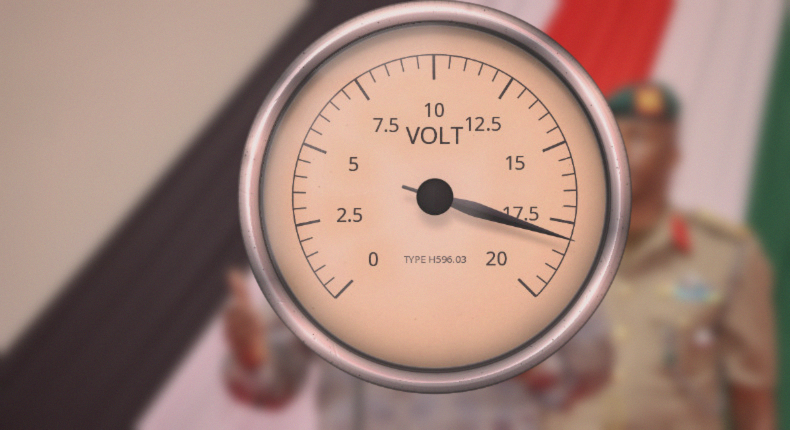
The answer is V 18
